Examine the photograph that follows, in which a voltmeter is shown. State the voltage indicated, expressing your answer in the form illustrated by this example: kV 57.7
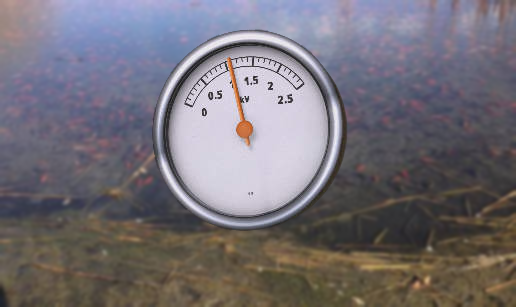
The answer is kV 1.1
